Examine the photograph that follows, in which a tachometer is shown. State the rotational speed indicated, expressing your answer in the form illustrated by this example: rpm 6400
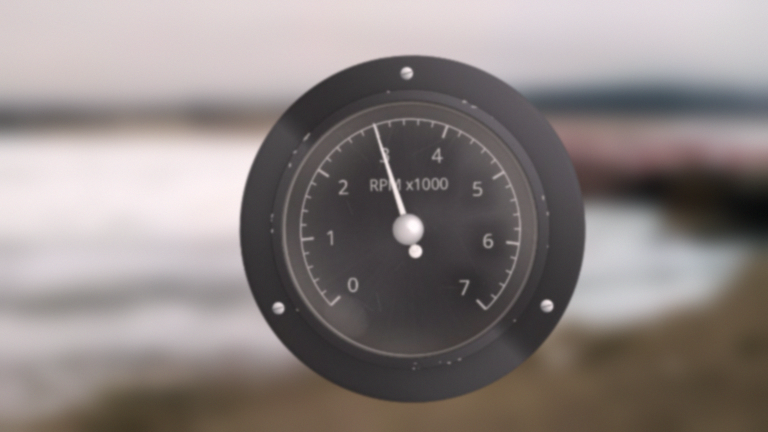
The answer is rpm 3000
